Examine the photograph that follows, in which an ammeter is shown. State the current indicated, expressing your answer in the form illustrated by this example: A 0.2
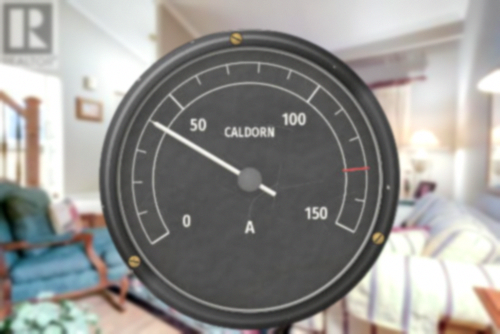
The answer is A 40
